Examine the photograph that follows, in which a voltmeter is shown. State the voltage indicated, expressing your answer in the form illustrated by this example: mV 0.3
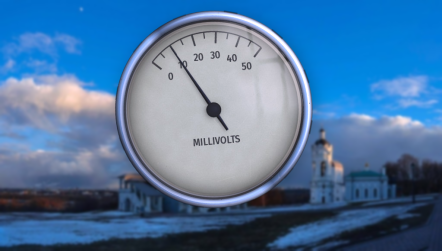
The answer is mV 10
